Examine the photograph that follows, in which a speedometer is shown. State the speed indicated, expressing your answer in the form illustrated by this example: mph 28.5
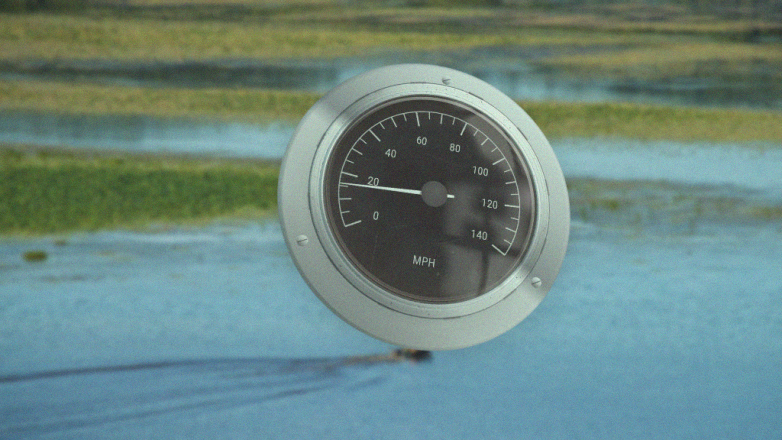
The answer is mph 15
